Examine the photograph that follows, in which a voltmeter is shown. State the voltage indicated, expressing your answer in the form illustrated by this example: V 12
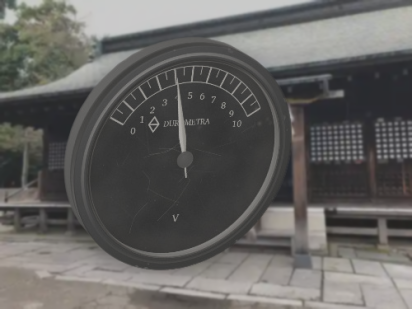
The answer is V 4
